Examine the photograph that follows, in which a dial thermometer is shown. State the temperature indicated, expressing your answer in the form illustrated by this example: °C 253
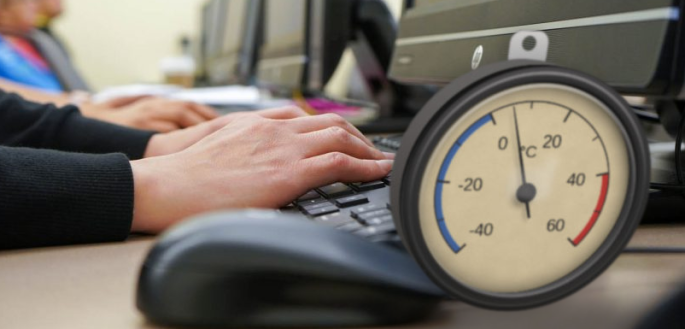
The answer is °C 5
